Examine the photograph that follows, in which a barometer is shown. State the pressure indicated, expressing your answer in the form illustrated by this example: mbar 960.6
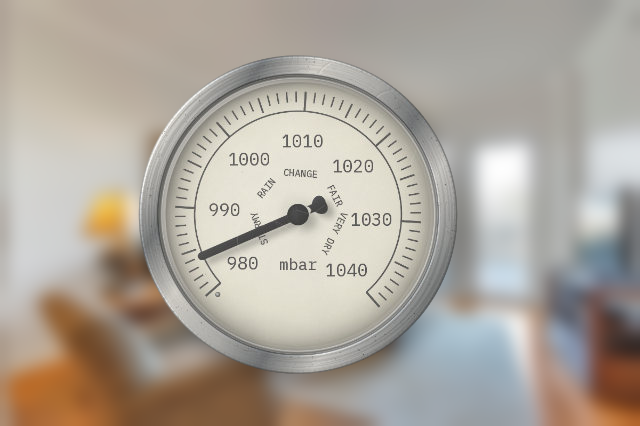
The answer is mbar 984
